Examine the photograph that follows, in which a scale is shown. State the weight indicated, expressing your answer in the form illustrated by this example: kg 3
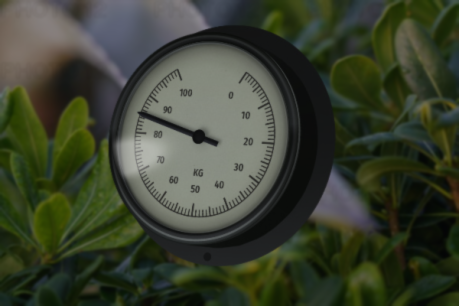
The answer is kg 85
